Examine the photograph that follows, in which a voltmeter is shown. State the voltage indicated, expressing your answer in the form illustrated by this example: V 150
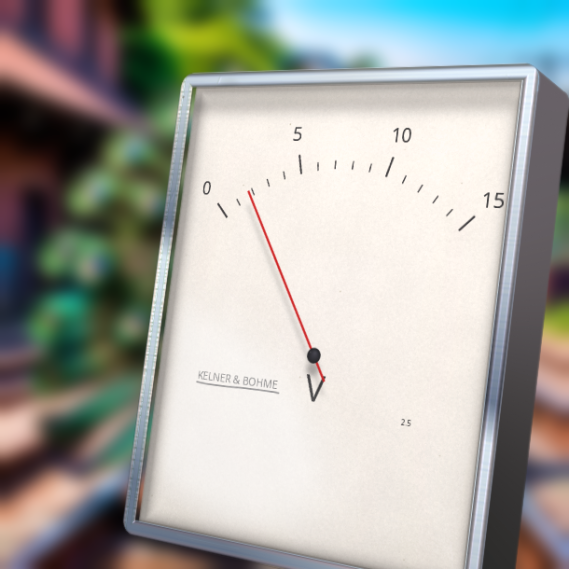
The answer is V 2
